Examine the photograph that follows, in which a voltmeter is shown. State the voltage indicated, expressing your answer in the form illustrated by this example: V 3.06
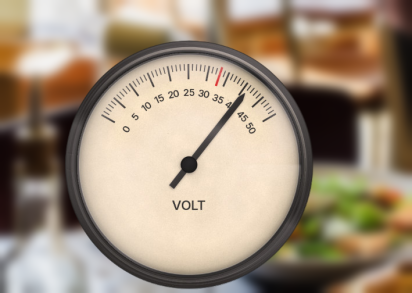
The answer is V 41
